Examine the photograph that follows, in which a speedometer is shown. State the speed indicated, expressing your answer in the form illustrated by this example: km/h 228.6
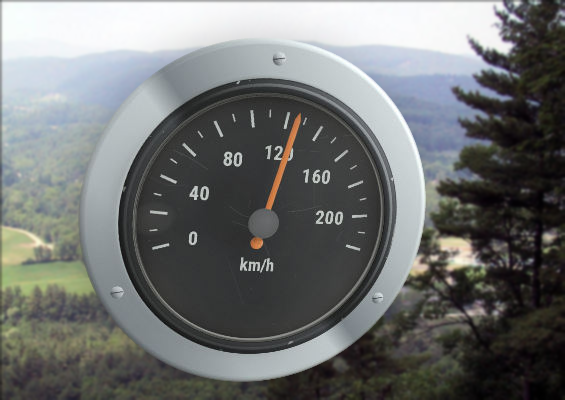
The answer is km/h 125
